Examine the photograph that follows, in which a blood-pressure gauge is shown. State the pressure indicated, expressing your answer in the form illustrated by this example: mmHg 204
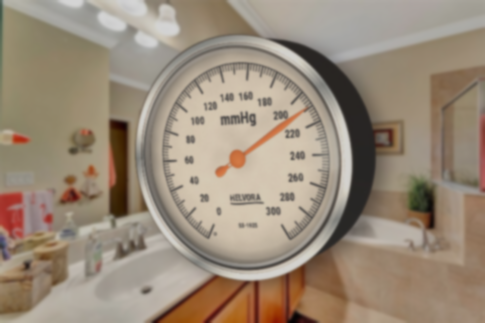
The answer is mmHg 210
